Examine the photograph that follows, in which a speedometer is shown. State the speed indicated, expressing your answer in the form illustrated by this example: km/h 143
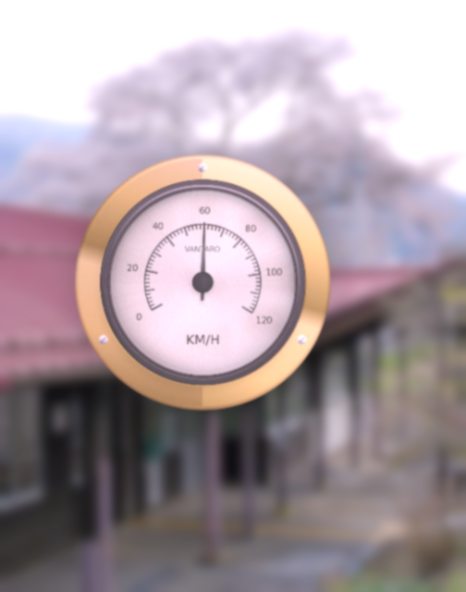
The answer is km/h 60
